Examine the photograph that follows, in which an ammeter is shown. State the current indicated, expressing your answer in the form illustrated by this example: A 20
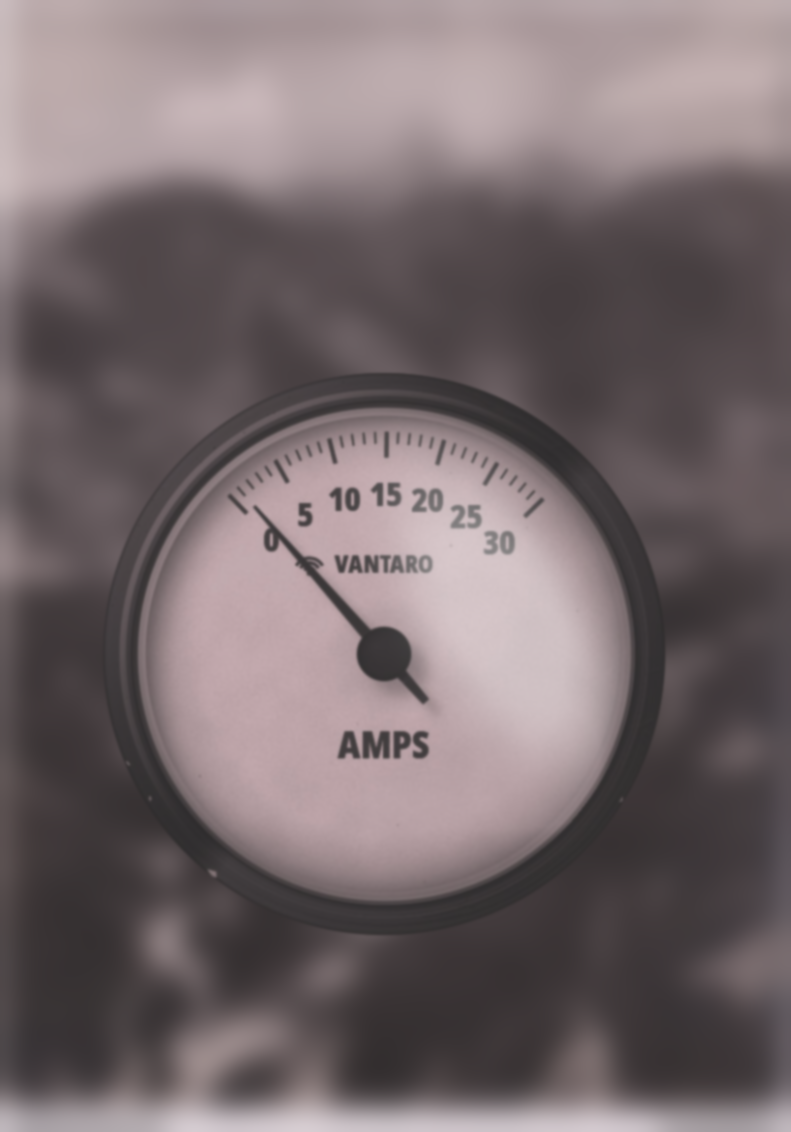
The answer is A 1
